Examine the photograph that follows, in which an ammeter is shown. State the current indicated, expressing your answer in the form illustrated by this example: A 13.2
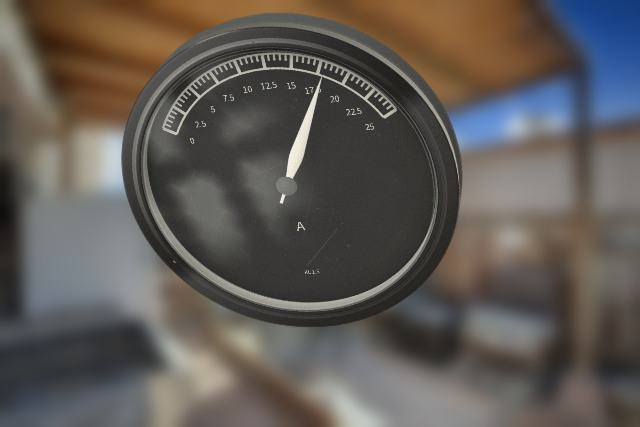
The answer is A 18
